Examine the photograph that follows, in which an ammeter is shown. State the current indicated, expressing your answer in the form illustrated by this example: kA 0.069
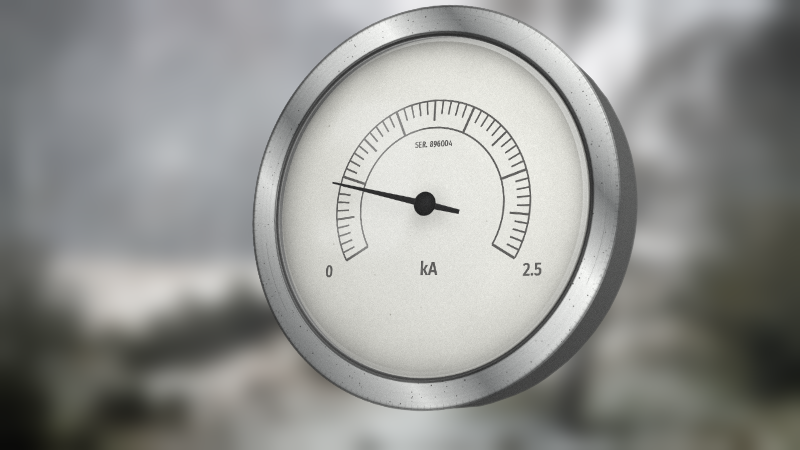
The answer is kA 0.45
